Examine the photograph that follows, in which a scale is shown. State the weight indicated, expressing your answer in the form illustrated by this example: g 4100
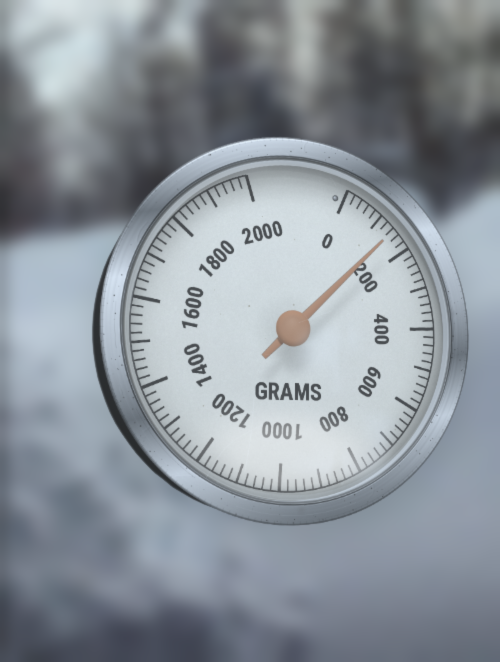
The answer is g 140
